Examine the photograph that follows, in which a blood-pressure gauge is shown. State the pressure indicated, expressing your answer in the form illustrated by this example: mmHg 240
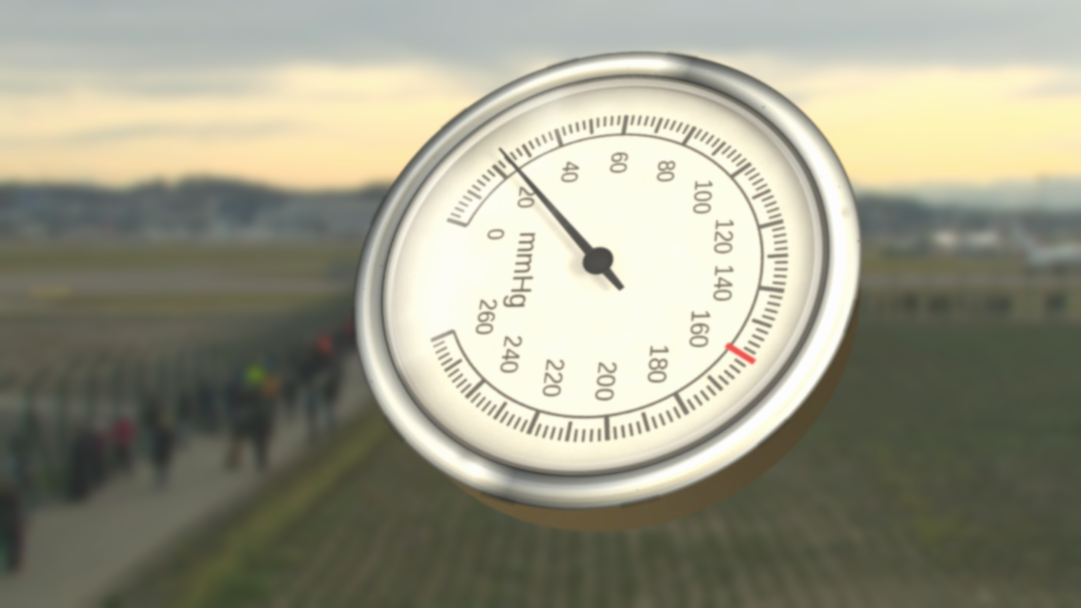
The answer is mmHg 24
